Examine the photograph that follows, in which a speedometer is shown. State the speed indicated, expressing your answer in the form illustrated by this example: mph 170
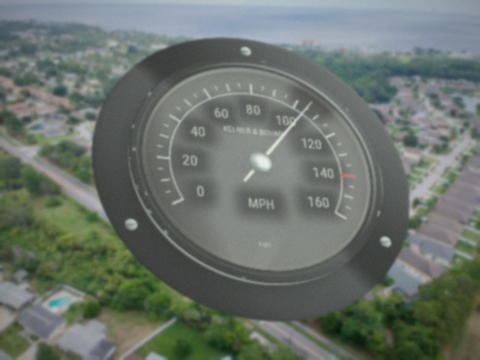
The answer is mph 105
